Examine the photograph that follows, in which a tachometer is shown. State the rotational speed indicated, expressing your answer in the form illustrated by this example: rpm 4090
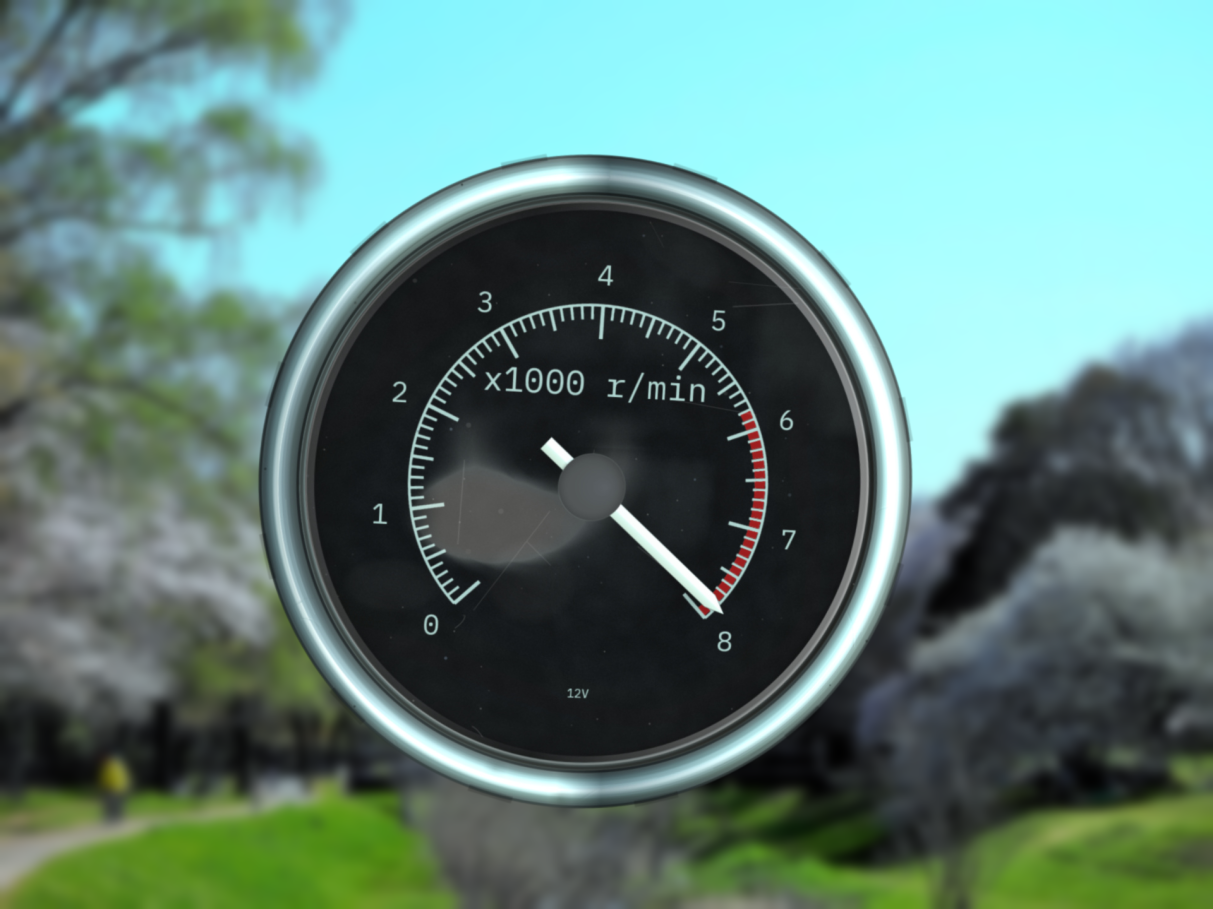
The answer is rpm 7850
